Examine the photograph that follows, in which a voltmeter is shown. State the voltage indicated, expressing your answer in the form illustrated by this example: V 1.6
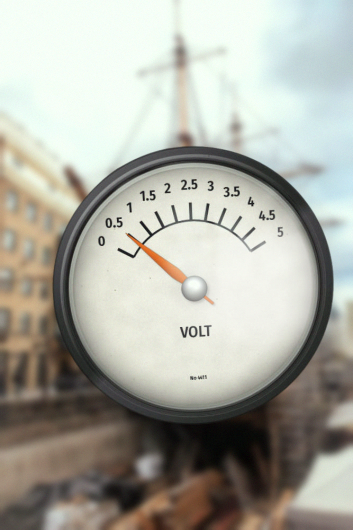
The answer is V 0.5
